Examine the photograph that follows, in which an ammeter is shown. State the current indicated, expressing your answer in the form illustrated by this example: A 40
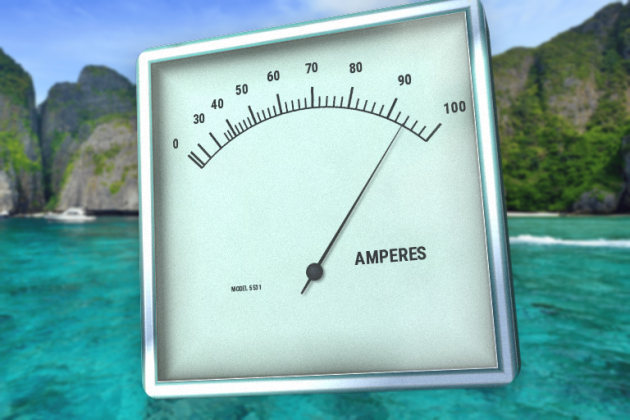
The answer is A 94
